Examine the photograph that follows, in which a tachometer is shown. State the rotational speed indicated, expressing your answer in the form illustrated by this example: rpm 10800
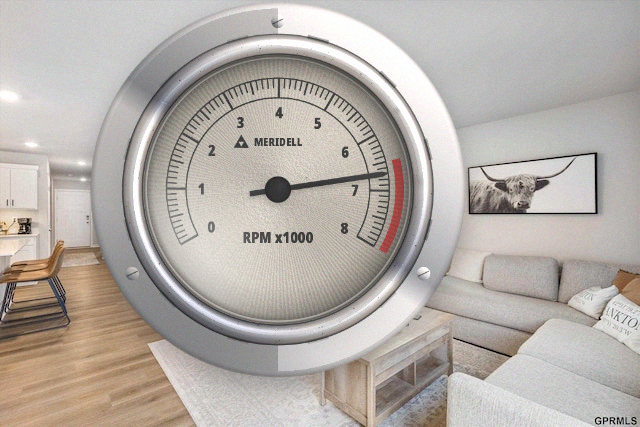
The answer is rpm 6700
